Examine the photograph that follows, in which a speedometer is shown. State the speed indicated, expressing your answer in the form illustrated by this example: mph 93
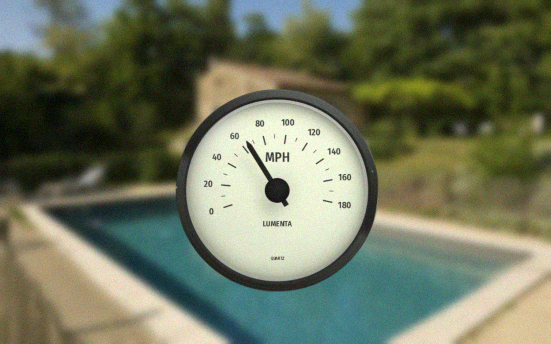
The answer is mph 65
